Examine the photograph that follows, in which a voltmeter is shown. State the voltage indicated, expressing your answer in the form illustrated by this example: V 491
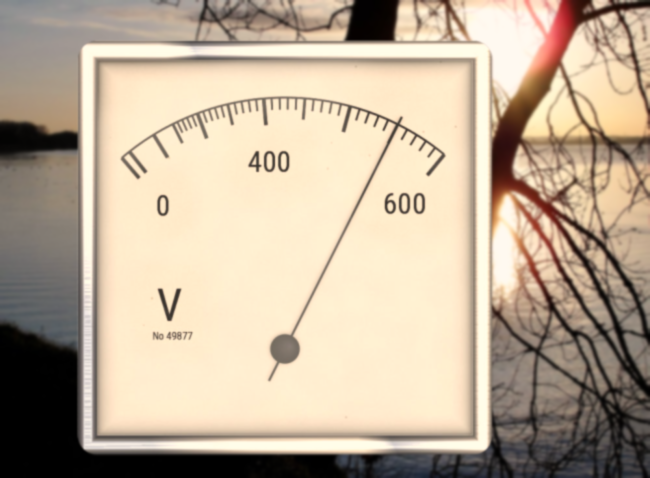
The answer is V 550
